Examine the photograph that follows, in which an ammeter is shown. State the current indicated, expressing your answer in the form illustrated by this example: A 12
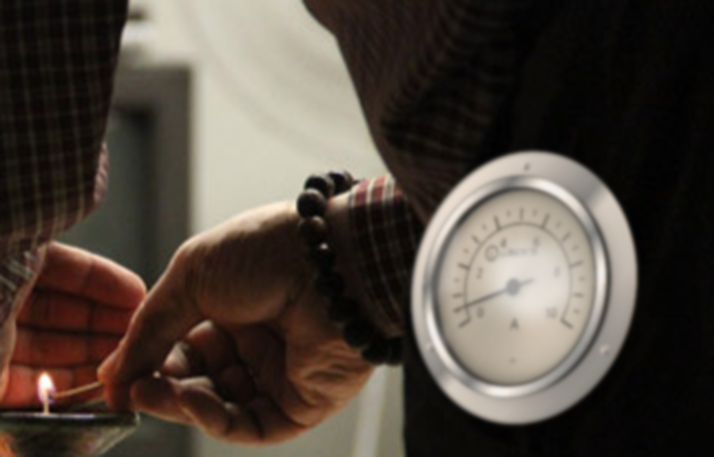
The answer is A 0.5
